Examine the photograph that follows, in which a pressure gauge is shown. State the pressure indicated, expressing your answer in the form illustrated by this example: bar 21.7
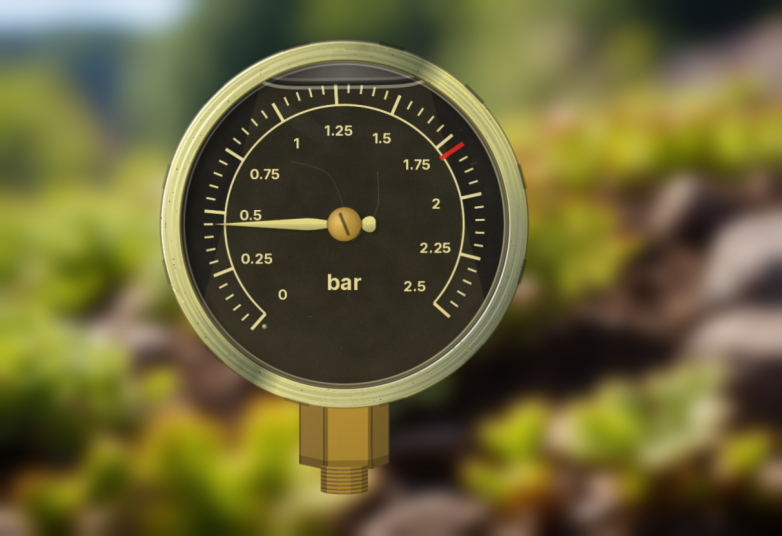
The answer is bar 0.45
